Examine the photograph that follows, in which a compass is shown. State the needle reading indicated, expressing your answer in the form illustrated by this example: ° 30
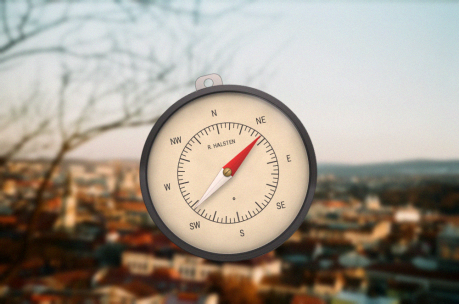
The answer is ° 55
